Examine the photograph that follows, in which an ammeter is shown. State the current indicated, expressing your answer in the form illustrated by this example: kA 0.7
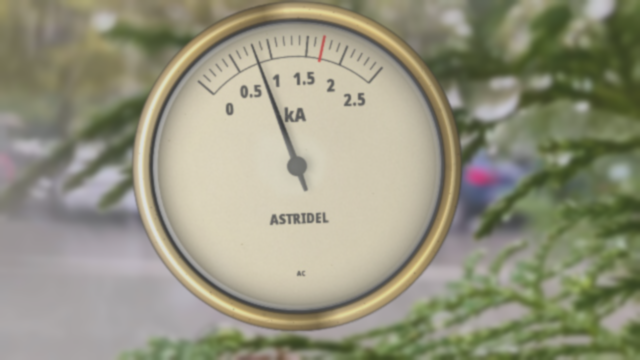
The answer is kA 0.8
